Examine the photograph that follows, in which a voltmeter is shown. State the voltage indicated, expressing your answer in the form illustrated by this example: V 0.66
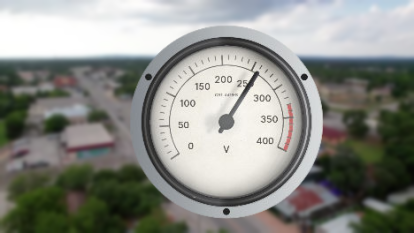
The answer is V 260
